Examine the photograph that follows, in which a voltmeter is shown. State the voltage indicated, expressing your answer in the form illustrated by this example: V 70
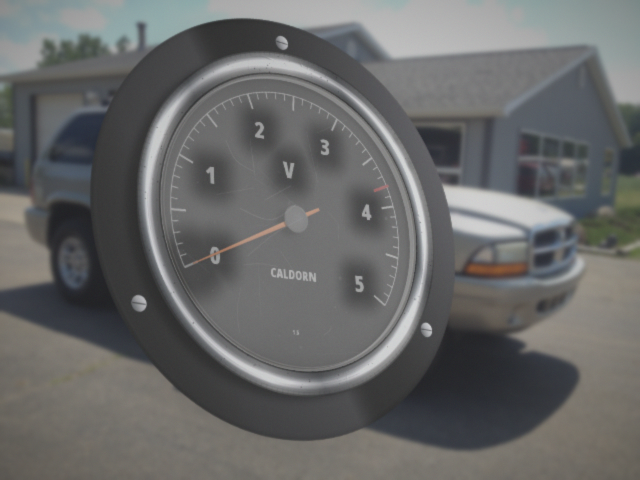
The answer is V 0
